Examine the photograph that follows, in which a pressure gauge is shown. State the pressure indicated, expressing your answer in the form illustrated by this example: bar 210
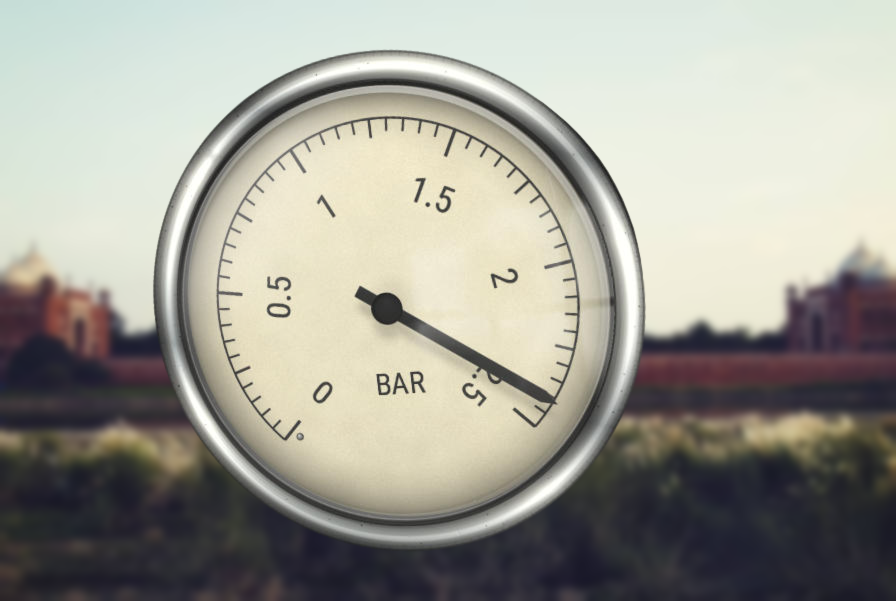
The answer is bar 2.4
